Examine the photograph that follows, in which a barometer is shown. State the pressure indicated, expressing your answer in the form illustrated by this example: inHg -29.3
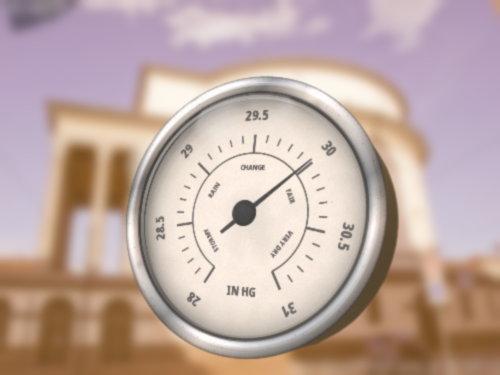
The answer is inHg 30
